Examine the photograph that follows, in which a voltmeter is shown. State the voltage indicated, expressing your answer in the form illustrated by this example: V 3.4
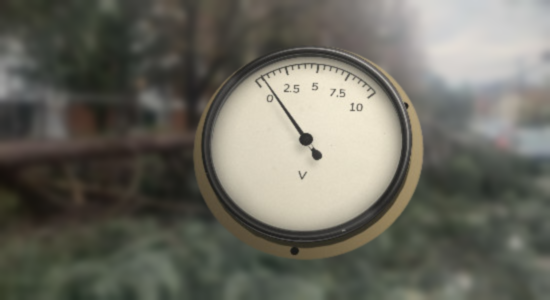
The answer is V 0.5
